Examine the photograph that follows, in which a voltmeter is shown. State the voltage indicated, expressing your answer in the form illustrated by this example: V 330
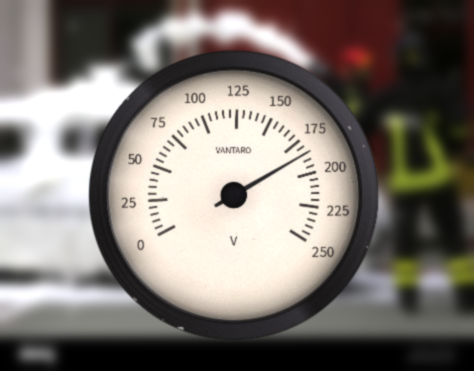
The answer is V 185
